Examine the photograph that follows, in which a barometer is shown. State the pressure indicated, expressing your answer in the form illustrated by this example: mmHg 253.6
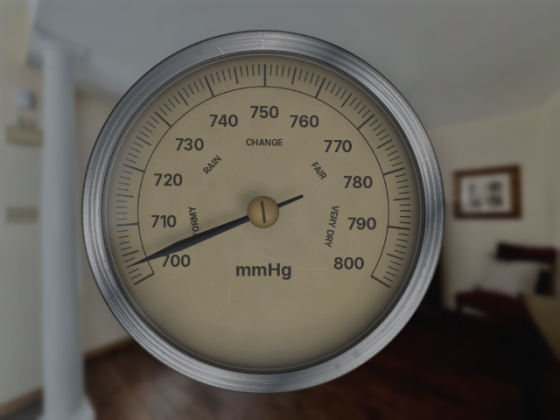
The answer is mmHg 703
